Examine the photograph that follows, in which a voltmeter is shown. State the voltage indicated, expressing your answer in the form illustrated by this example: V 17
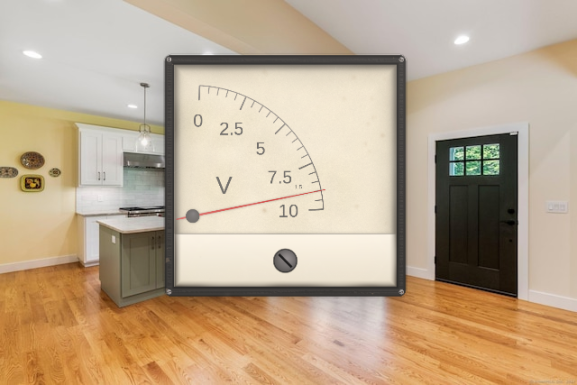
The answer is V 9
